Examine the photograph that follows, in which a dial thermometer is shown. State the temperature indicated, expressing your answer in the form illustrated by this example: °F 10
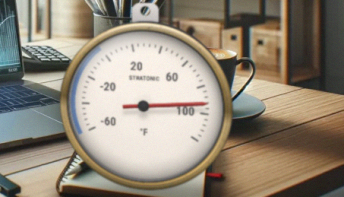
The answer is °F 92
